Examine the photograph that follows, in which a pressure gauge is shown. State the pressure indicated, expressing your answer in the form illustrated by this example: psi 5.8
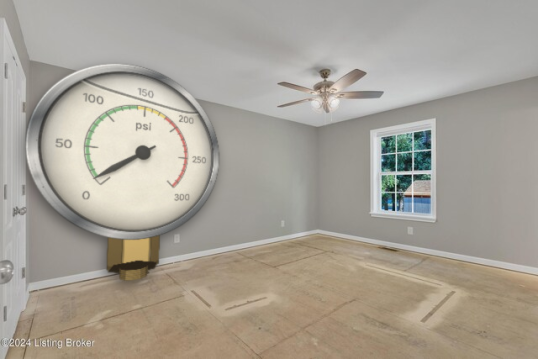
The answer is psi 10
